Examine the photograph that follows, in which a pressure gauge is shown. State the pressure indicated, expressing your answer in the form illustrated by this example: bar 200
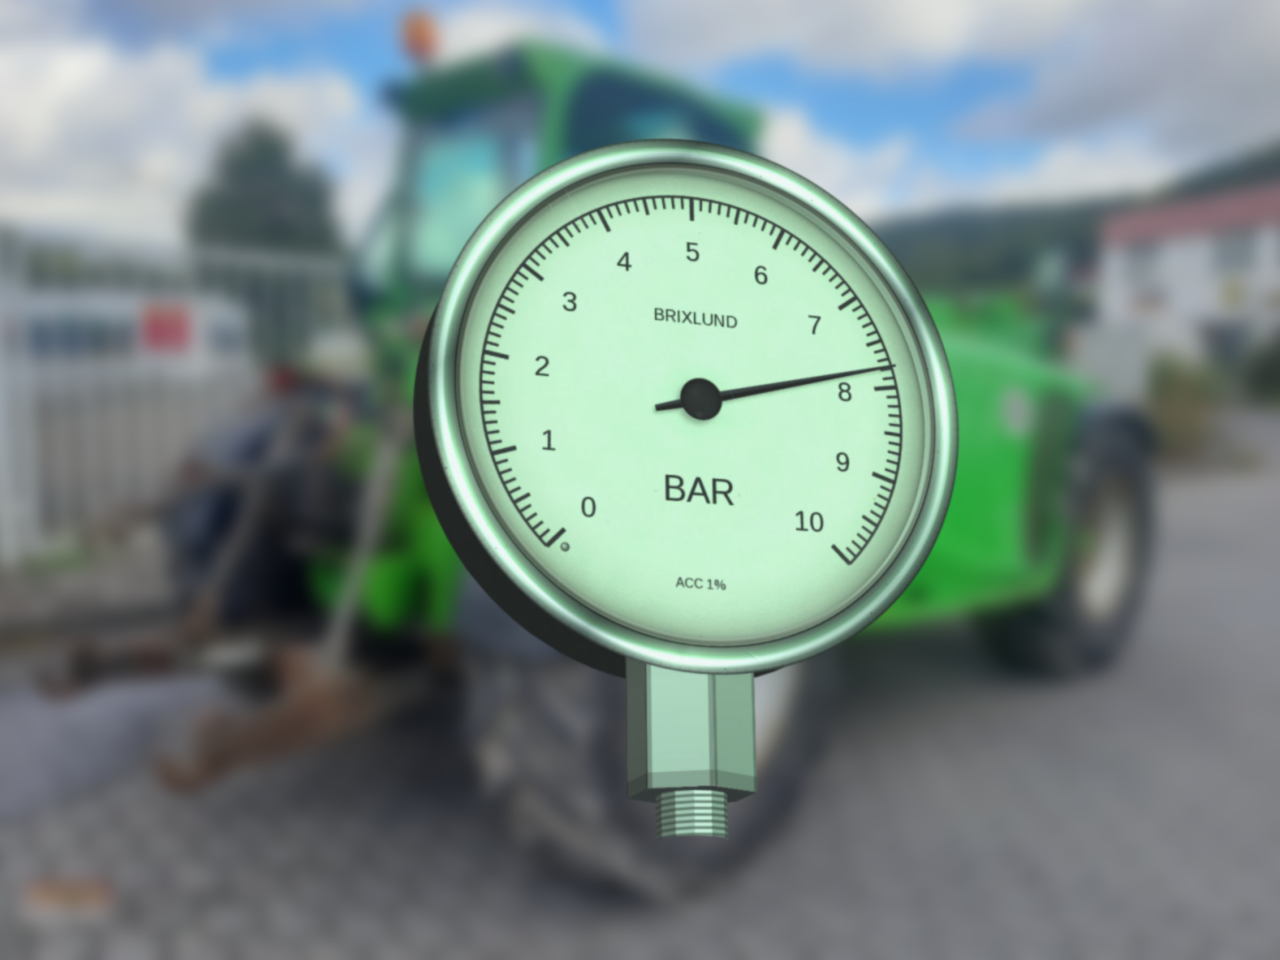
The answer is bar 7.8
